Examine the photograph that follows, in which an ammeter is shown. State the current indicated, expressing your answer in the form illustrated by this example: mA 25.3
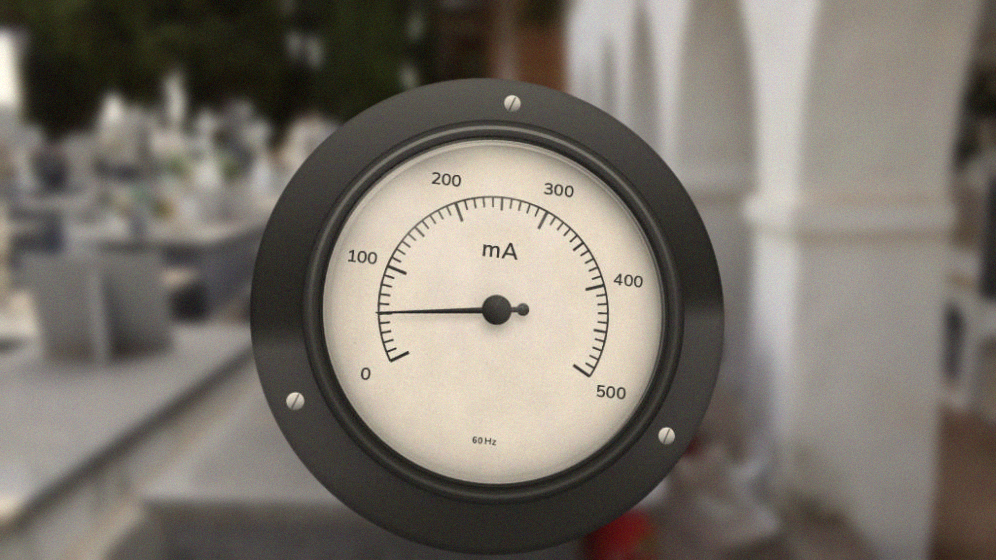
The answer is mA 50
